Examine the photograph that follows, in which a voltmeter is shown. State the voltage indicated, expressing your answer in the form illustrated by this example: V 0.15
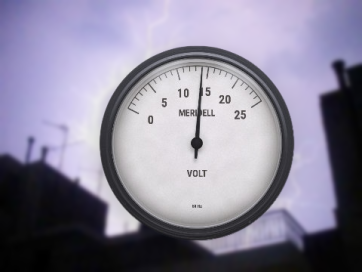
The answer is V 14
